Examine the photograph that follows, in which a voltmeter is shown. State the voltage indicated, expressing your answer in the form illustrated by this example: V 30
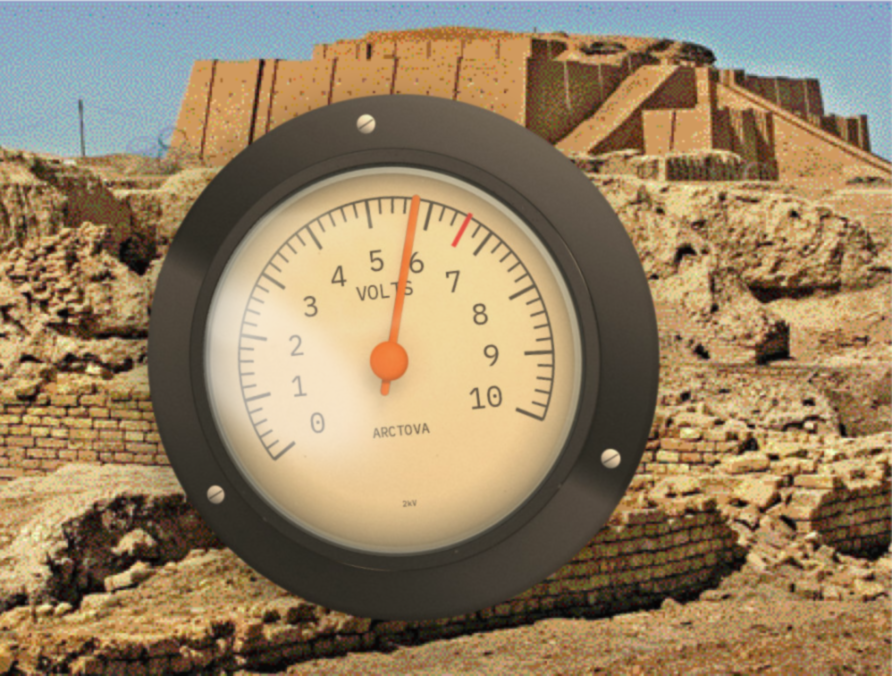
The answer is V 5.8
